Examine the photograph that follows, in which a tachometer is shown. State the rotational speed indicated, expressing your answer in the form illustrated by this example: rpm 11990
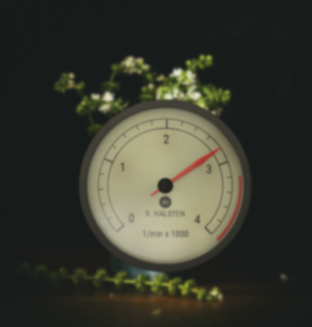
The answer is rpm 2800
